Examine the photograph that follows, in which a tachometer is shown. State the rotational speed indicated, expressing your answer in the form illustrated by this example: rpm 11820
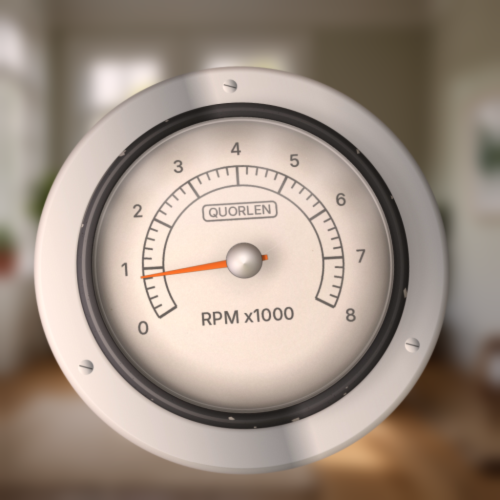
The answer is rpm 800
